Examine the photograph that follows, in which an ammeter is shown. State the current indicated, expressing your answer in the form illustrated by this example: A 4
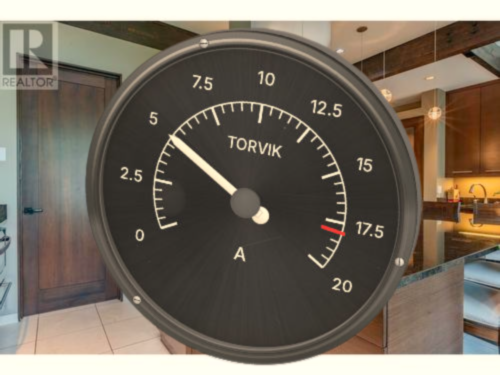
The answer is A 5
